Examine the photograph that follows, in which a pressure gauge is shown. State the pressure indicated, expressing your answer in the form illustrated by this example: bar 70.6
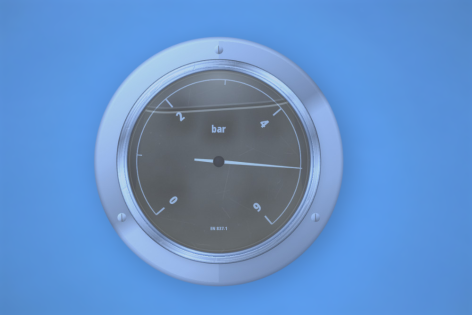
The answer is bar 5
